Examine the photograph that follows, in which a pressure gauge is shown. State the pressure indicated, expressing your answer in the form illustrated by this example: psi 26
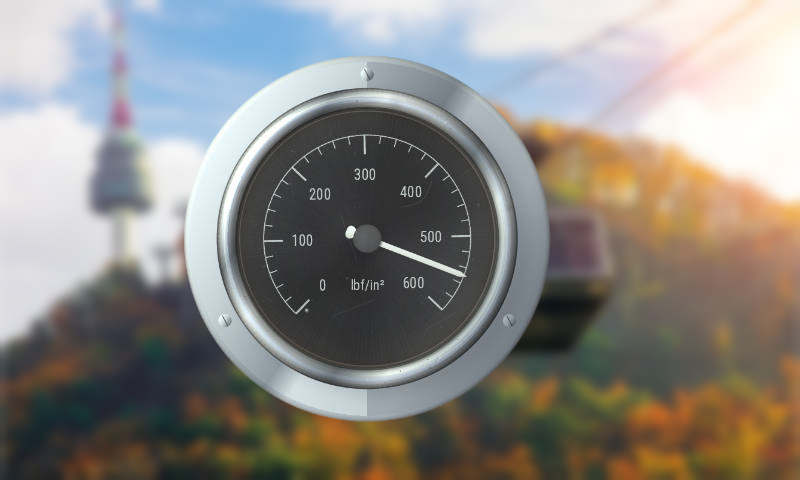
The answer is psi 550
